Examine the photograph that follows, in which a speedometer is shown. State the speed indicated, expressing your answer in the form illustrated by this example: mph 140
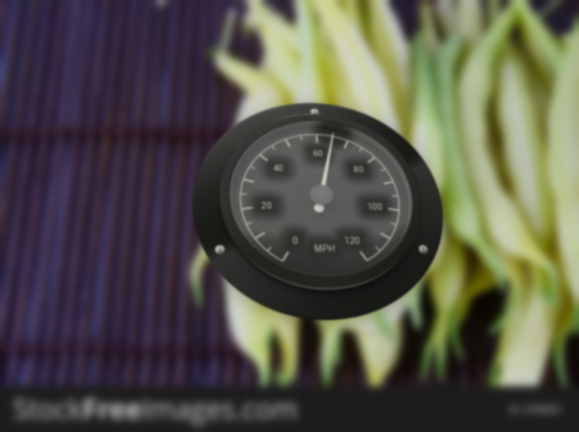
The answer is mph 65
